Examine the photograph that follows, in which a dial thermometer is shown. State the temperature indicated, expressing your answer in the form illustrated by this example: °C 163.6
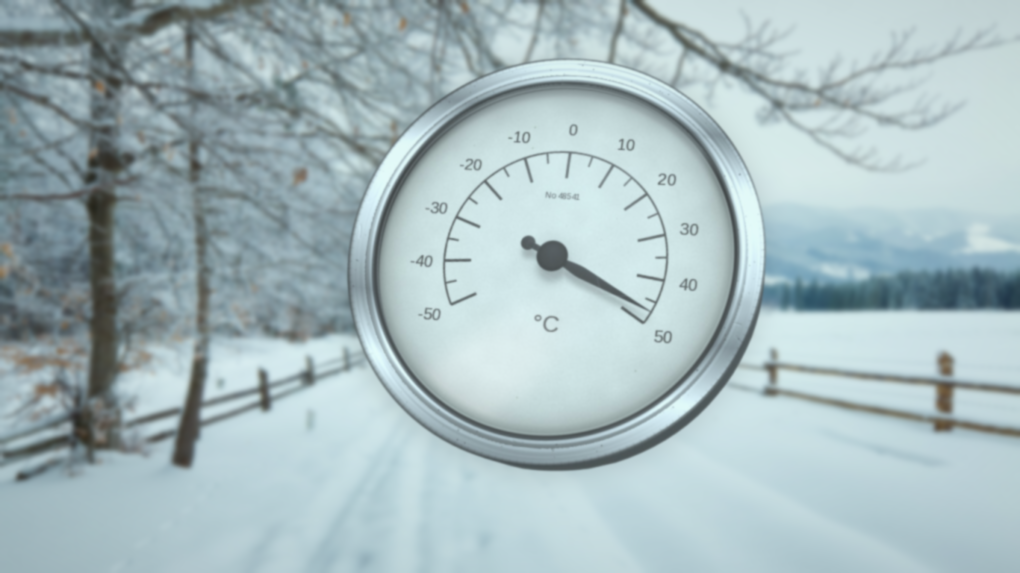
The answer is °C 47.5
